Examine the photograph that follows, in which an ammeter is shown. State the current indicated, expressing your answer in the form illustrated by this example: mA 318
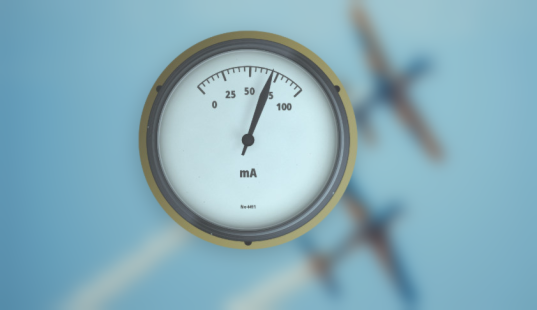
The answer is mA 70
